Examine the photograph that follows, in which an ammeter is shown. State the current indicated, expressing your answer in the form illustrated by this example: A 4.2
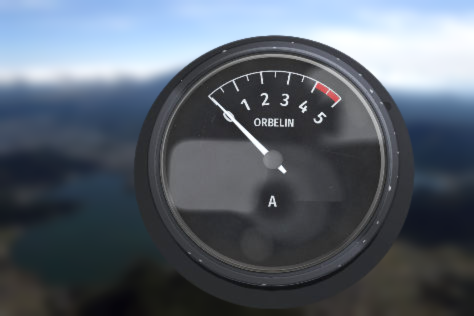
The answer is A 0
